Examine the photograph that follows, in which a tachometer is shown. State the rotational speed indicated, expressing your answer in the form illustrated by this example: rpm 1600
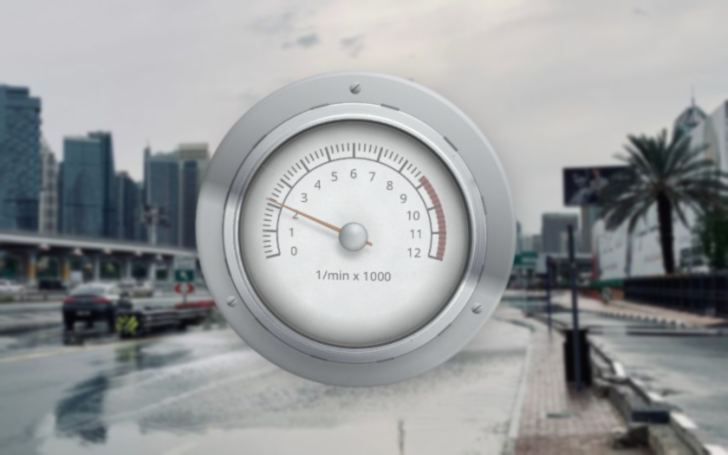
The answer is rpm 2200
